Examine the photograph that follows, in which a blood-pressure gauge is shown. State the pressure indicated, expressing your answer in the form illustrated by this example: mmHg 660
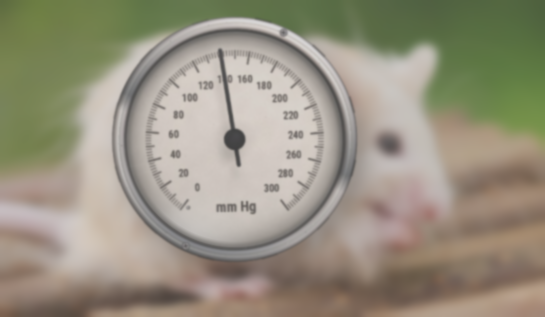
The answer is mmHg 140
